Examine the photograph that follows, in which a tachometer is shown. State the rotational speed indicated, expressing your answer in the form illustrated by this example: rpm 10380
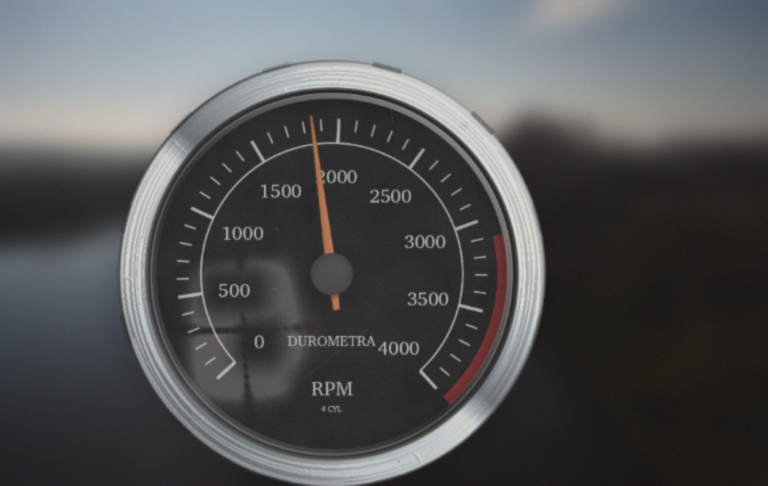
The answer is rpm 1850
